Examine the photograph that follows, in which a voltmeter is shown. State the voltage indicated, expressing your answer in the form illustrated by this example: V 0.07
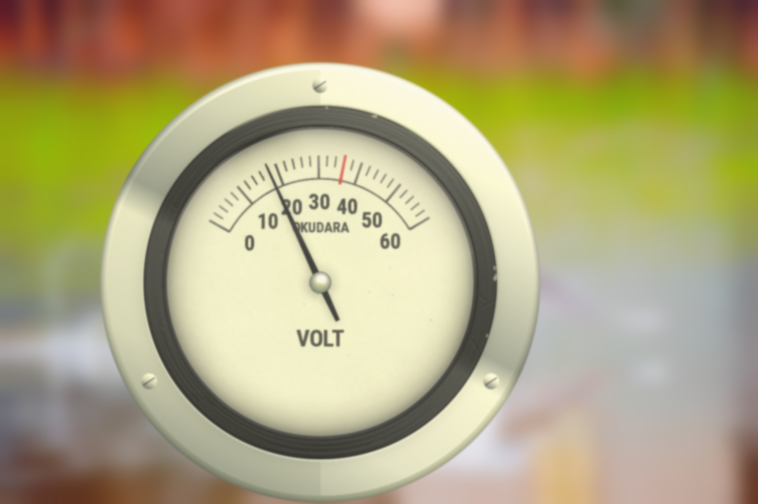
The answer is V 18
